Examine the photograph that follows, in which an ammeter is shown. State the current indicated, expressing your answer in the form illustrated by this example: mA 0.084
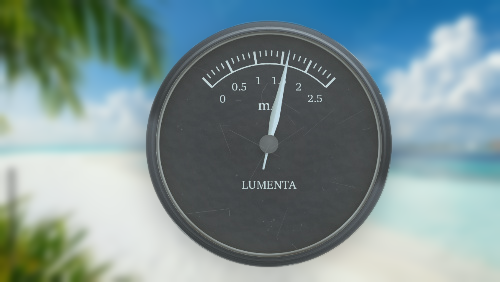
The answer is mA 1.6
